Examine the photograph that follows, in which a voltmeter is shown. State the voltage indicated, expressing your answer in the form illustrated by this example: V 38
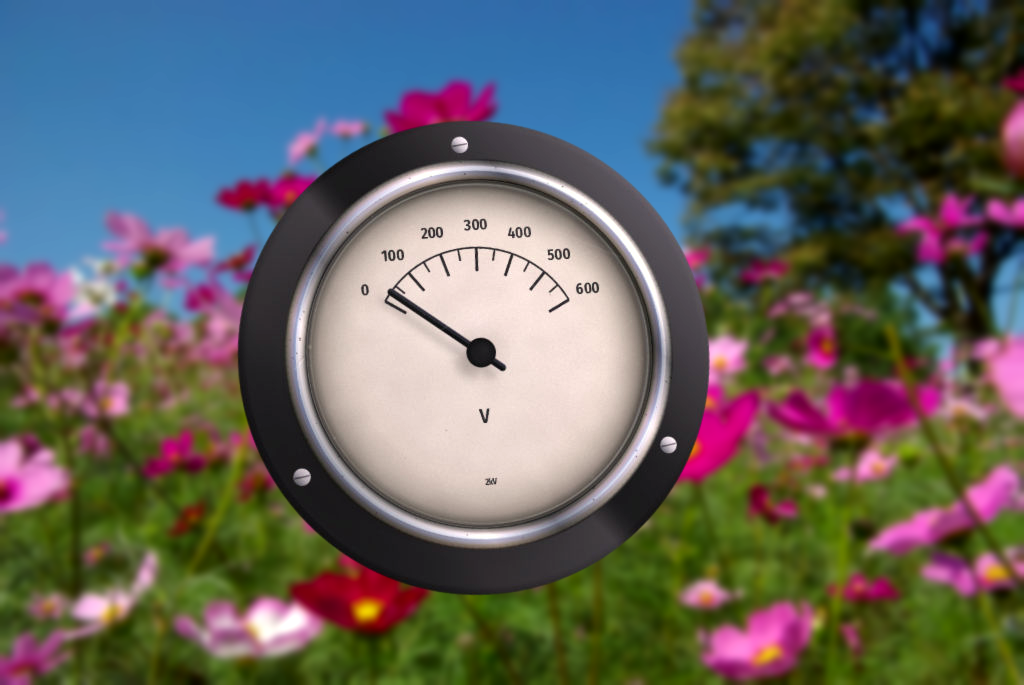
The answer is V 25
